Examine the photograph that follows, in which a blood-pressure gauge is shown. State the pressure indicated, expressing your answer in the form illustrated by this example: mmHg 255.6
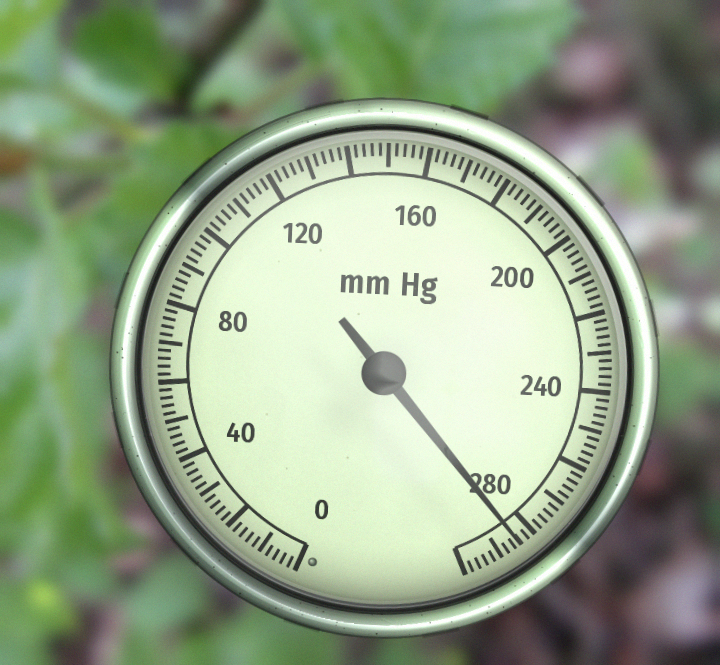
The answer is mmHg 284
